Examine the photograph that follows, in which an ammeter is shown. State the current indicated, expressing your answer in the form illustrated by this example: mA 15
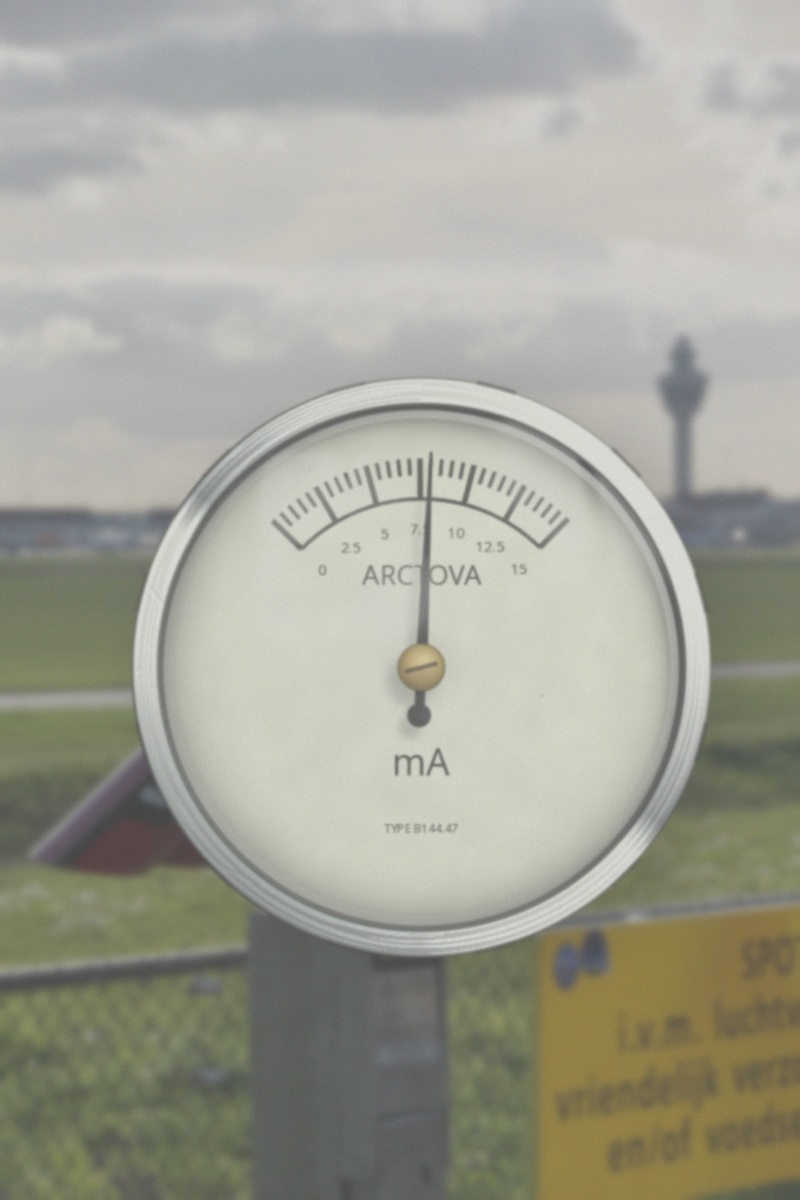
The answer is mA 8
